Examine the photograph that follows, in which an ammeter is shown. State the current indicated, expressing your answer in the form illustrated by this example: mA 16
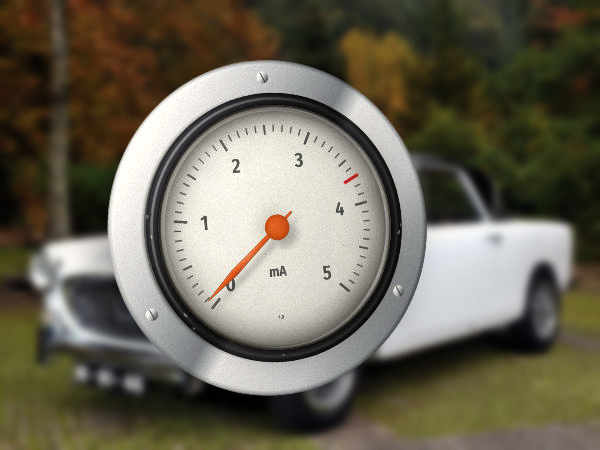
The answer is mA 0.1
